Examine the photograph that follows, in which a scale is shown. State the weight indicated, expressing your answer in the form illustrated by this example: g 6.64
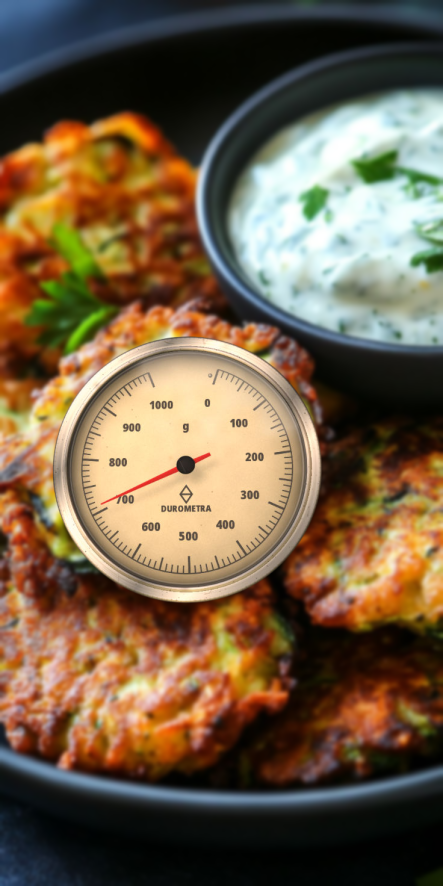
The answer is g 710
